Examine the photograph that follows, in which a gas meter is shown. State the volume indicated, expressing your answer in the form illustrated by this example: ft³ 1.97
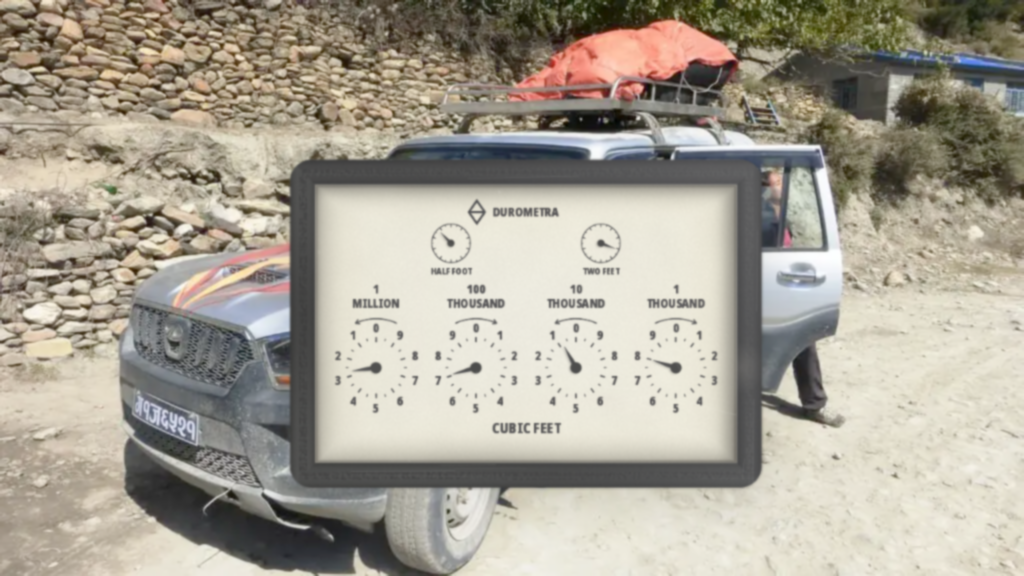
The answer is ft³ 270800
